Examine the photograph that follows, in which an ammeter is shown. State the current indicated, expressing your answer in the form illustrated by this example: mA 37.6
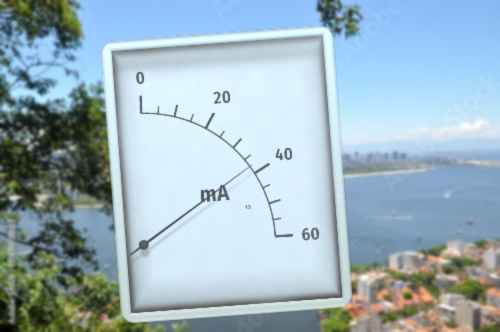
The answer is mA 37.5
